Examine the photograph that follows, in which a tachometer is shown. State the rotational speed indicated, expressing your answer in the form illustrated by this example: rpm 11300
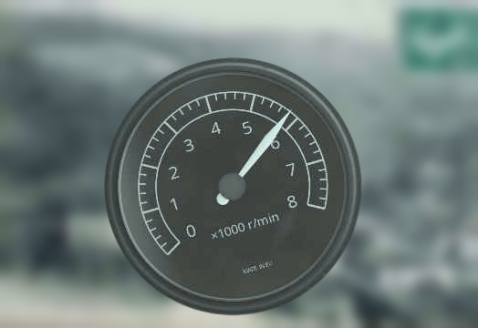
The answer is rpm 5800
